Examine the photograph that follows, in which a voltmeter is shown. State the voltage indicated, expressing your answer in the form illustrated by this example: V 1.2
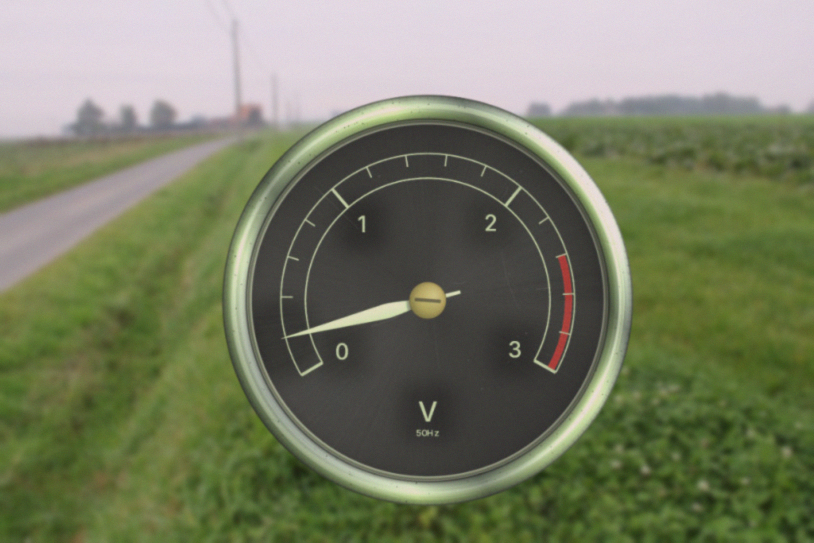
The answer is V 0.2
